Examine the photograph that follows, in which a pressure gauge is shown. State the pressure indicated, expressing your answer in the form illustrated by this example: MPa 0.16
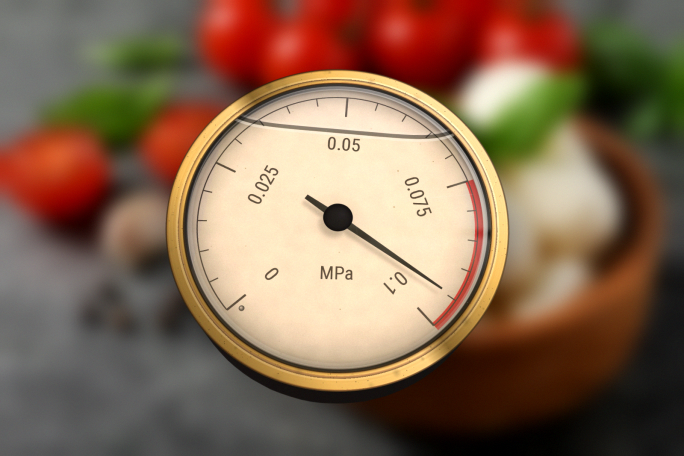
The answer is MPa 0.095
